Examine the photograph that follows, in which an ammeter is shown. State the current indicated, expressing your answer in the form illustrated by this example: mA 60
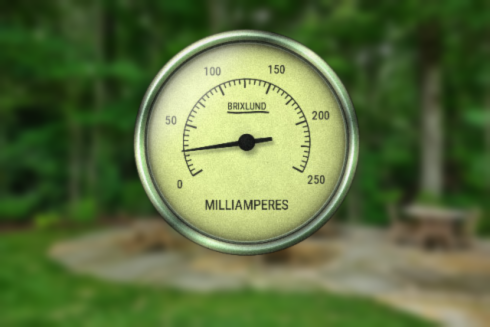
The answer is mA 25
